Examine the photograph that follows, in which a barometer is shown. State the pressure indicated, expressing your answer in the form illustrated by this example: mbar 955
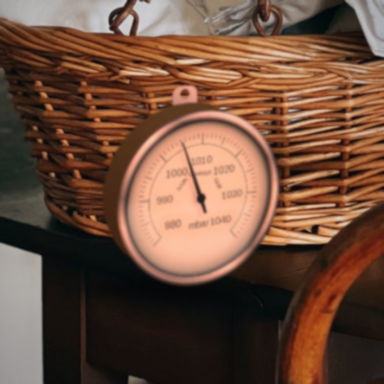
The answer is mbar 1005
